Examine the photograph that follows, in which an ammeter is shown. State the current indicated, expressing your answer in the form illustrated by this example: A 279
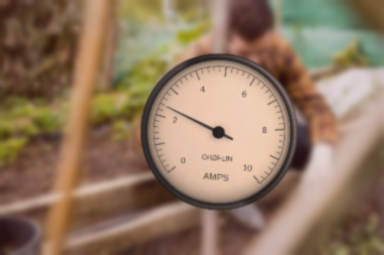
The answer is A 2.4
